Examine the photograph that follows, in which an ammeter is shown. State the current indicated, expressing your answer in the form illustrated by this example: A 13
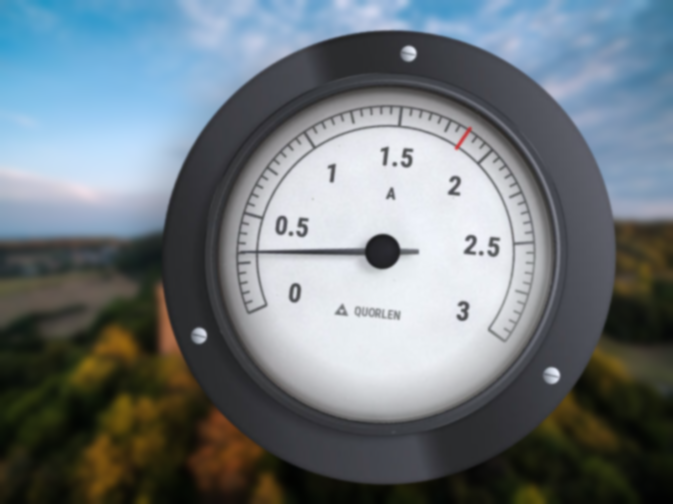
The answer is A 0.3
